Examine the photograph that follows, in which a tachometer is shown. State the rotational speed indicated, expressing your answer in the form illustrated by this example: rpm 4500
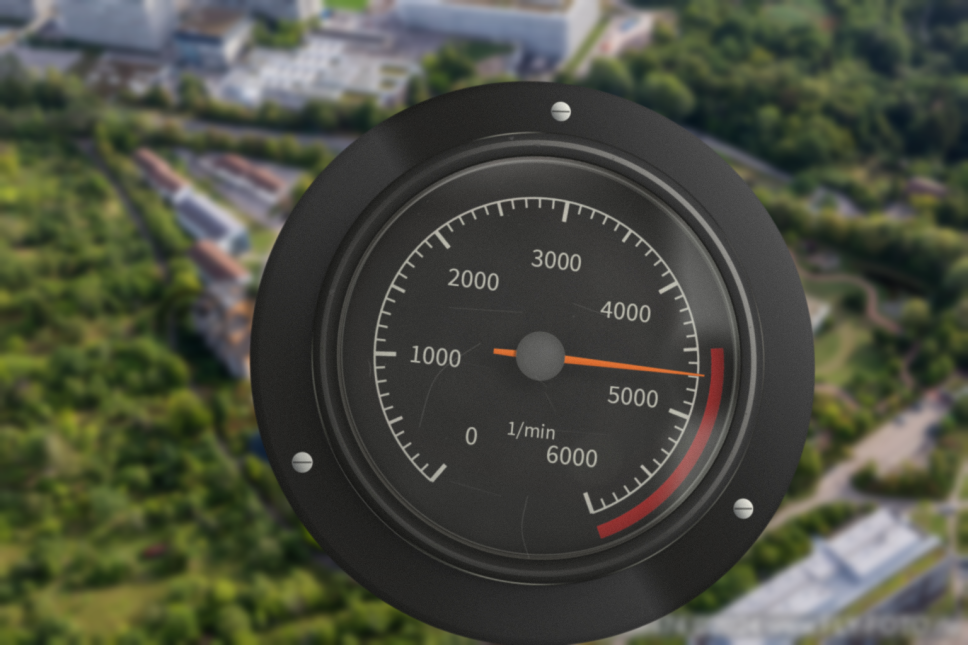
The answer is rpm 4700
